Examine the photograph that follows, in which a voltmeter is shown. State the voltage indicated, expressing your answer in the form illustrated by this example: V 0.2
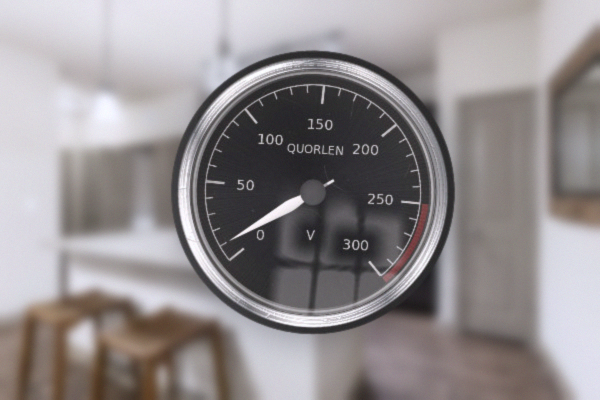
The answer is V 10
